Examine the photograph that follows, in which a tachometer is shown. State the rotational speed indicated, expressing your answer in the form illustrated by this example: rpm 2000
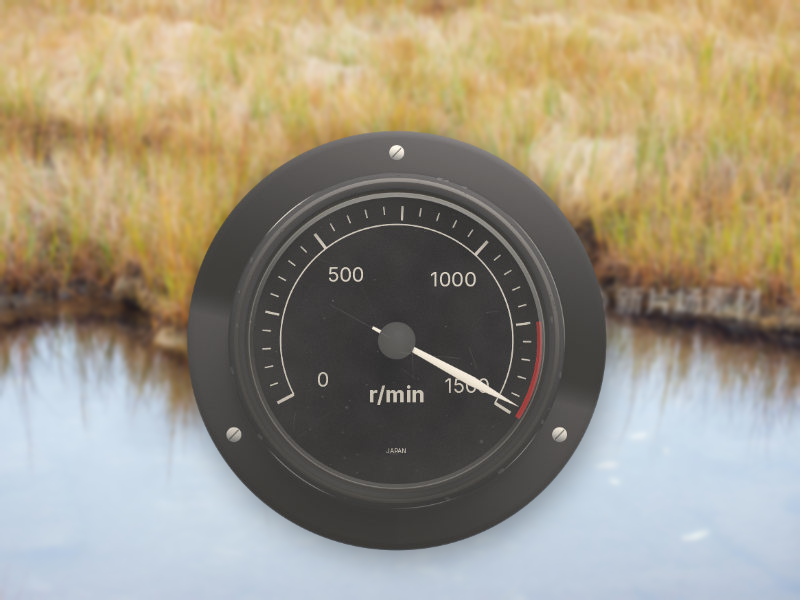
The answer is rpm 1475
